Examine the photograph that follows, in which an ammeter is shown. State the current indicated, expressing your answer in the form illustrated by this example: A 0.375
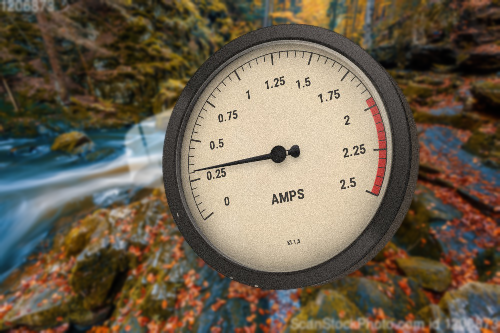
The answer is A 0.3
